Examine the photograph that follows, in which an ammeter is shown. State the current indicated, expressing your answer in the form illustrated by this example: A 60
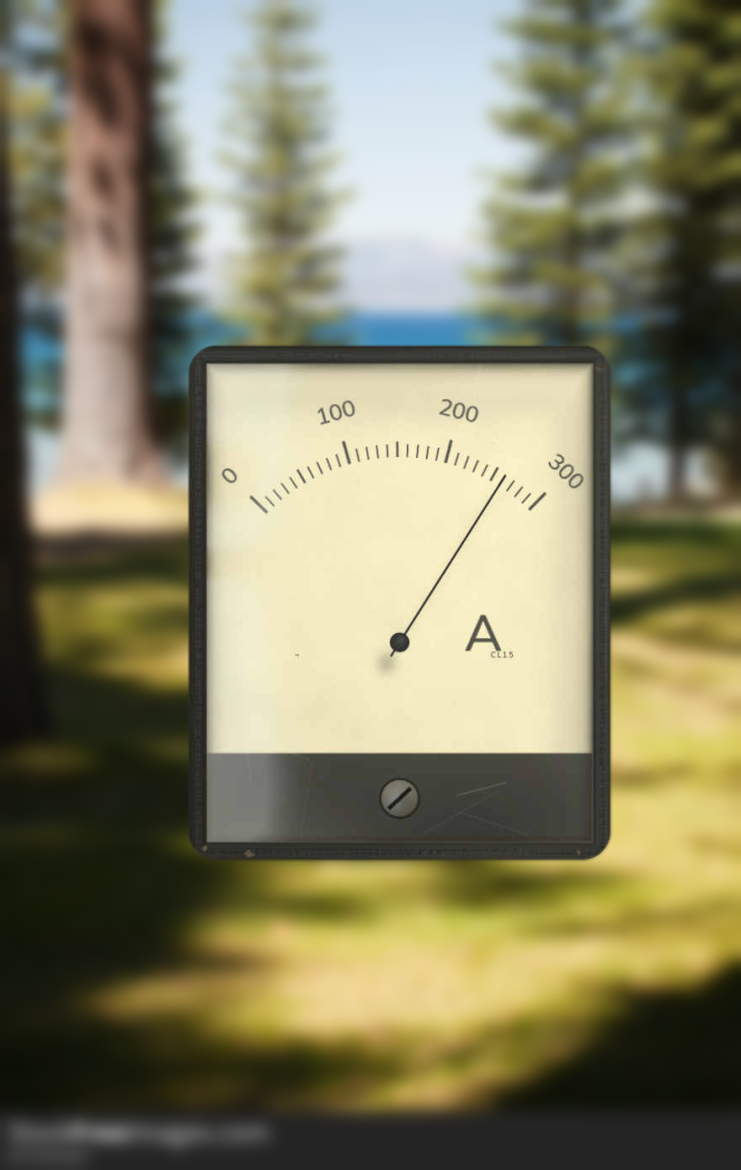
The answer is A 260
